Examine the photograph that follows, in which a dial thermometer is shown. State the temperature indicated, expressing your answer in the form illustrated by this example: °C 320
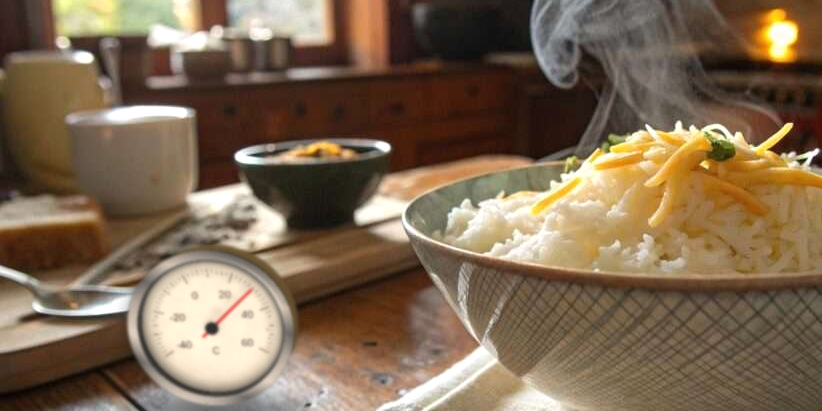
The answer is °C 30
